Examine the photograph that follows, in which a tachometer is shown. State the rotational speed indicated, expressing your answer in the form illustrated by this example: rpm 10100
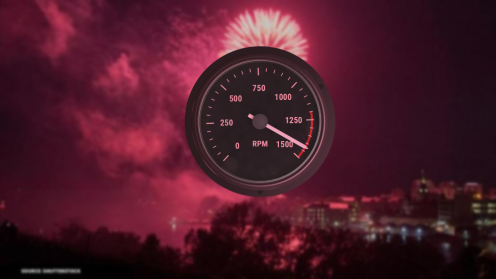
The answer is rpm 1425
